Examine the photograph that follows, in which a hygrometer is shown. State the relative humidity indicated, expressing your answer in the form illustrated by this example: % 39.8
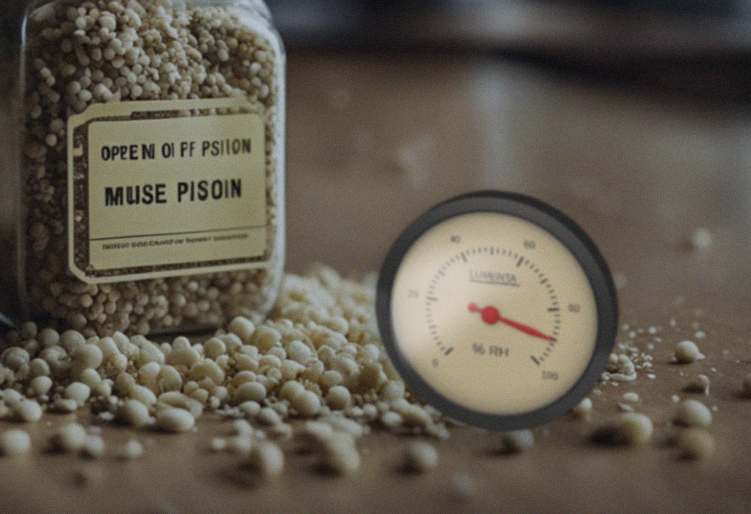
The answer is % 90
